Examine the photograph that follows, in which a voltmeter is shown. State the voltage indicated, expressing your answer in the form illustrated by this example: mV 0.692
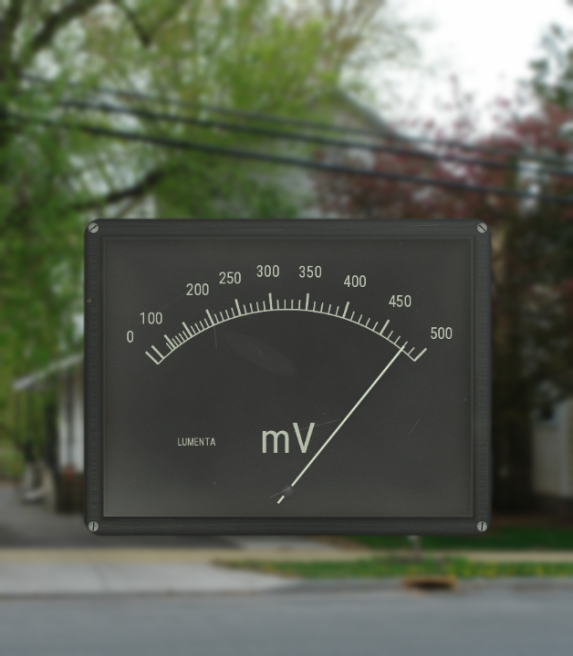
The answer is mV 480
